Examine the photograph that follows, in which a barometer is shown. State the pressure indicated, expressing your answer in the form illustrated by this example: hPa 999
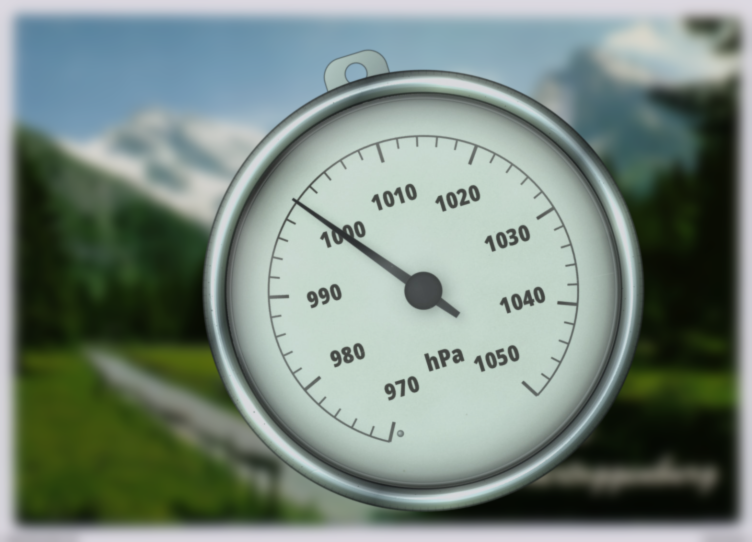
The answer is hPa 1000
